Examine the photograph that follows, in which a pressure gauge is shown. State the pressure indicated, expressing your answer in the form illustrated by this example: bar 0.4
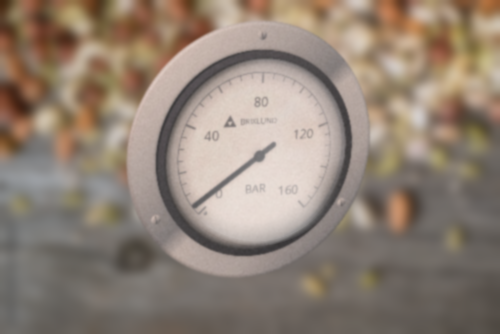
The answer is bar 5
